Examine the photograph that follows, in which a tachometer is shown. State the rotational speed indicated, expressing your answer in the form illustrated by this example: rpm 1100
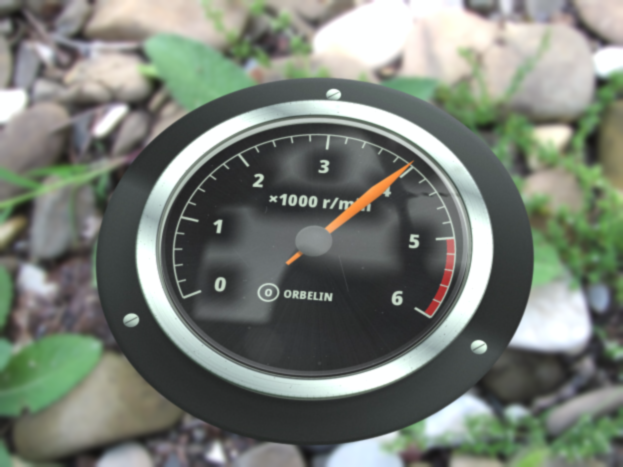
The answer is rpm 4000
